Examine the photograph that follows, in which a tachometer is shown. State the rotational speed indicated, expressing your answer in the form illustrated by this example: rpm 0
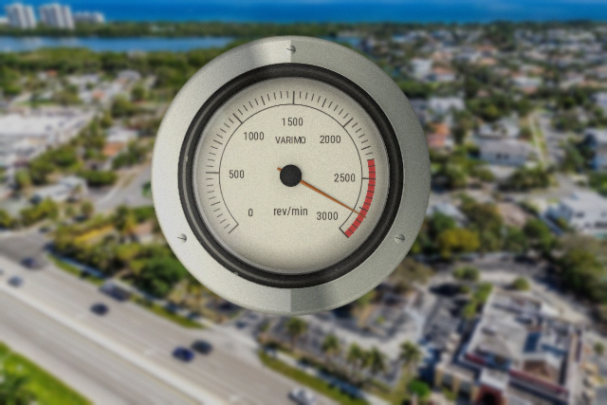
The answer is rpm 2800
